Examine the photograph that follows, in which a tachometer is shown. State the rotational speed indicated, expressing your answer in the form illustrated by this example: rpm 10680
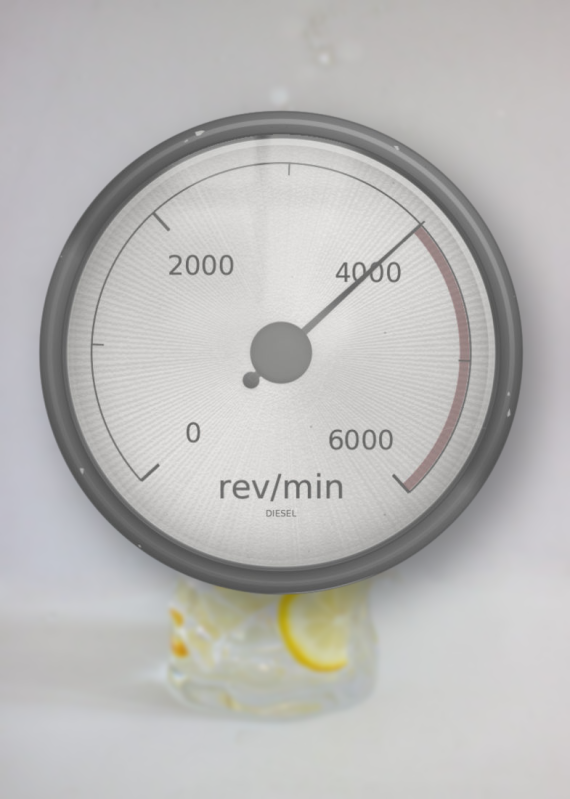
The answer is rpm 4000
